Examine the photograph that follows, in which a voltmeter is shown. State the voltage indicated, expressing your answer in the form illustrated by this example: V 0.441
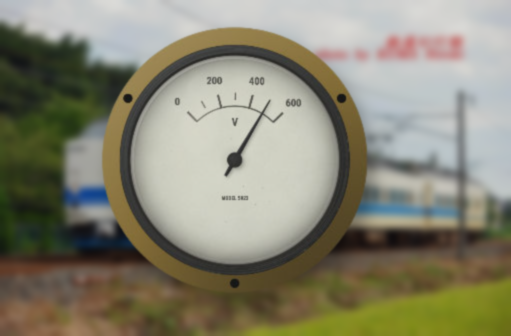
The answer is V 500
